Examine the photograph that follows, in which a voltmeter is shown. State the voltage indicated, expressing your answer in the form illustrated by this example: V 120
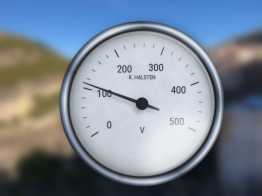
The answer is V 110
